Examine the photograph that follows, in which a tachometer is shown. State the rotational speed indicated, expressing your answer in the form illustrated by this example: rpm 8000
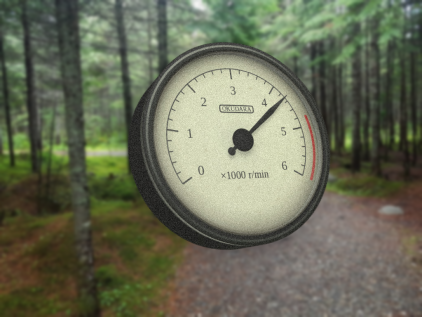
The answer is rpm 4300
